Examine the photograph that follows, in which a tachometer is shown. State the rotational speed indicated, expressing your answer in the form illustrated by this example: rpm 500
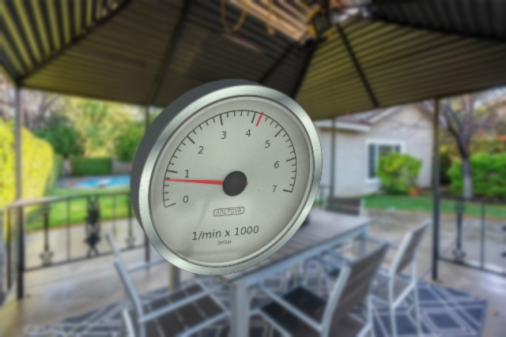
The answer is rpm 800
